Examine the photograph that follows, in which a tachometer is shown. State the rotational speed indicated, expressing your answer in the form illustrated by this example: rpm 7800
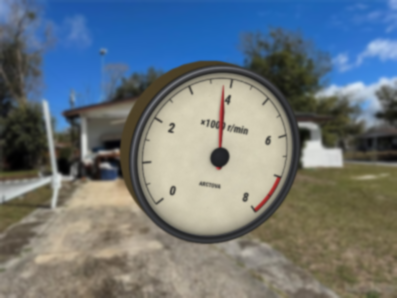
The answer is rpm 3750
